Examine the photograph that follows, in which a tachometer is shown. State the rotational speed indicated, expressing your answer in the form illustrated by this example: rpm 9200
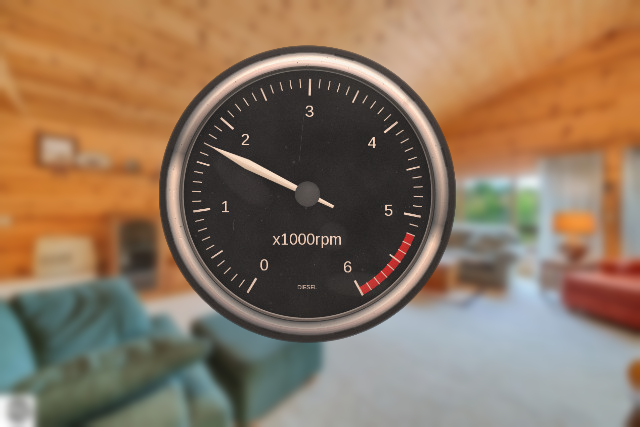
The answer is rpm 1700
